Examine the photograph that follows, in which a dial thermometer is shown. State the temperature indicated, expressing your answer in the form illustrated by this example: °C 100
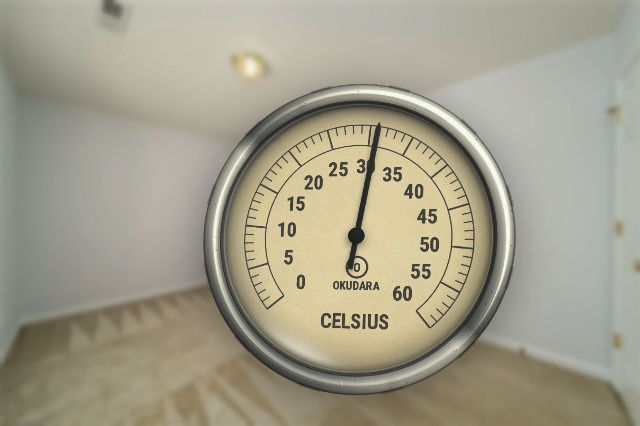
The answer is °C 31
